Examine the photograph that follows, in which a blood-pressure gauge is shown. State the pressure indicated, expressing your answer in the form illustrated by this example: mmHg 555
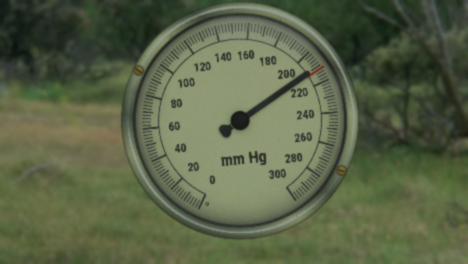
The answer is mmHg 210
